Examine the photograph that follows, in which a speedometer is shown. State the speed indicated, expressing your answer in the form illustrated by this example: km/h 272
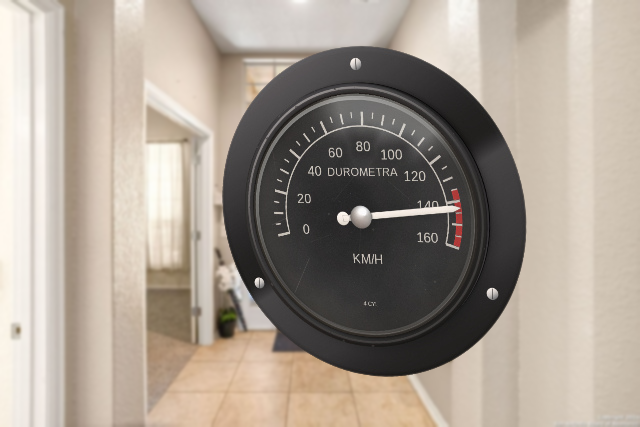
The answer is km/h 142.5
